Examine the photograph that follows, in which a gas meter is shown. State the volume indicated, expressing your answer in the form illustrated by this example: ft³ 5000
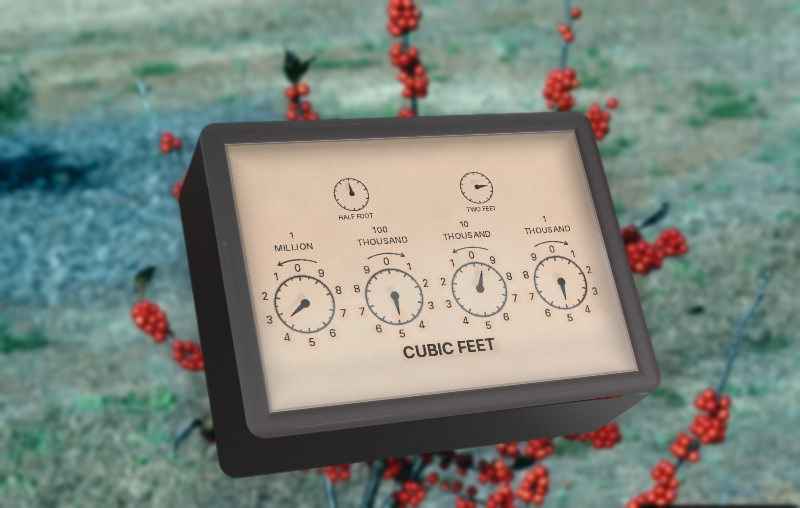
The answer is ft³ 349500
